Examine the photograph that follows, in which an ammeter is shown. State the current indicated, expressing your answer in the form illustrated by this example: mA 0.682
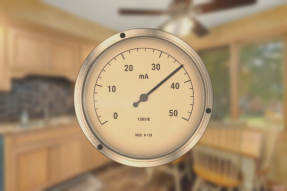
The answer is mA 36
